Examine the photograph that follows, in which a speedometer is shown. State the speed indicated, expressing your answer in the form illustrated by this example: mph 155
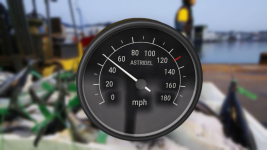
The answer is mph 50
